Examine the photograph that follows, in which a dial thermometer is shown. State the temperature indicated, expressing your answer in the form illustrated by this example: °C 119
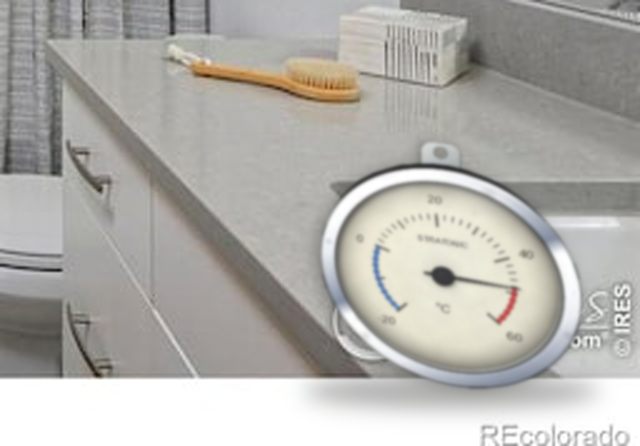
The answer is °C 48
